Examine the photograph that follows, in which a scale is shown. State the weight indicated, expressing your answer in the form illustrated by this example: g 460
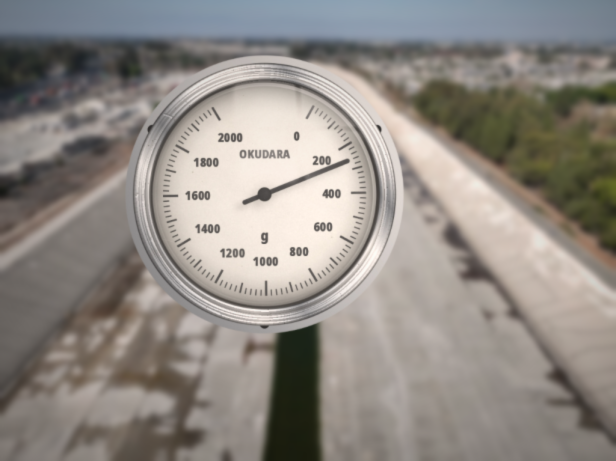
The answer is g 260
